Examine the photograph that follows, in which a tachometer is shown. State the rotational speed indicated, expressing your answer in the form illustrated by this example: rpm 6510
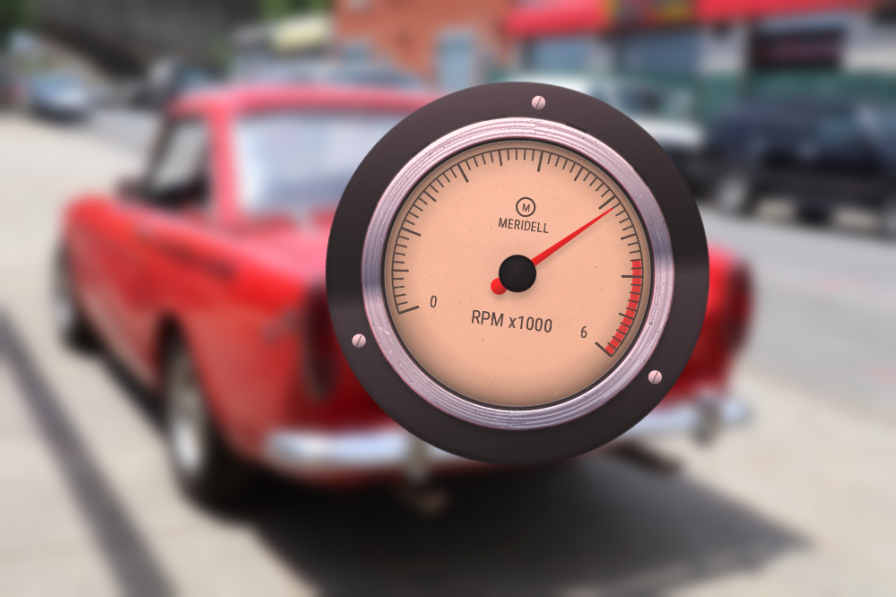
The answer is rpm 4100
